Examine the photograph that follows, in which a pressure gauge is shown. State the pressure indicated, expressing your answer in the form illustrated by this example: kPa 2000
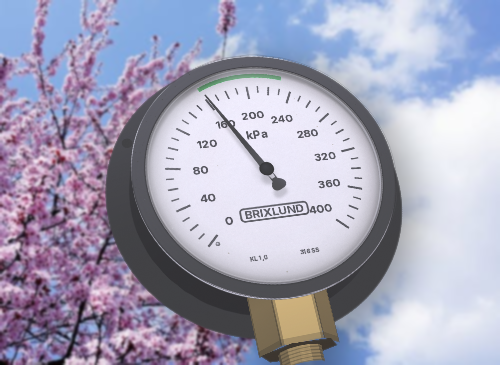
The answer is kPa 160
